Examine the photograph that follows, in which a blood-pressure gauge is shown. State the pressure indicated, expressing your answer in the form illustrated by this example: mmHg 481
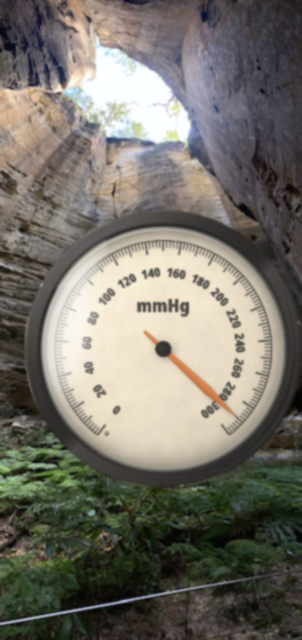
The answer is mmHg 290
